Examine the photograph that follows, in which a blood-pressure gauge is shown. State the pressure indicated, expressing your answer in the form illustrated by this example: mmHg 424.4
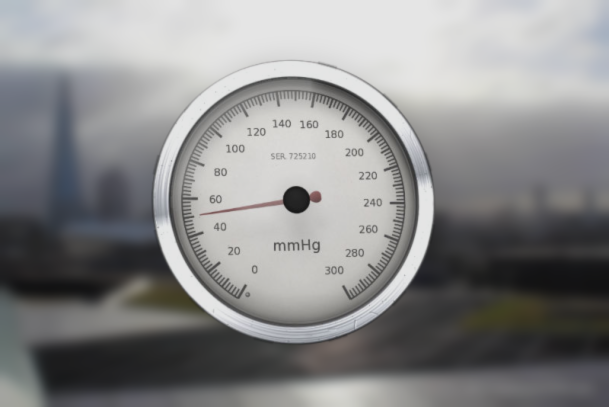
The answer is mmHg 50
